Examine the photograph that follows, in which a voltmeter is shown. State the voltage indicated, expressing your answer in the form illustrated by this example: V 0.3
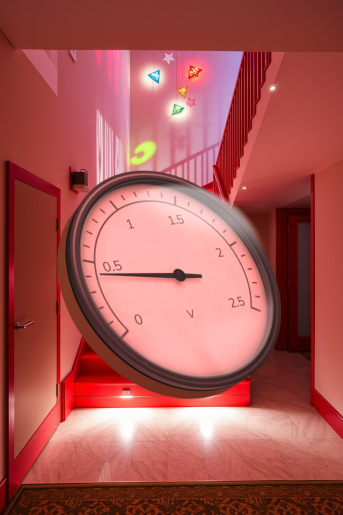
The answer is V 0.4
